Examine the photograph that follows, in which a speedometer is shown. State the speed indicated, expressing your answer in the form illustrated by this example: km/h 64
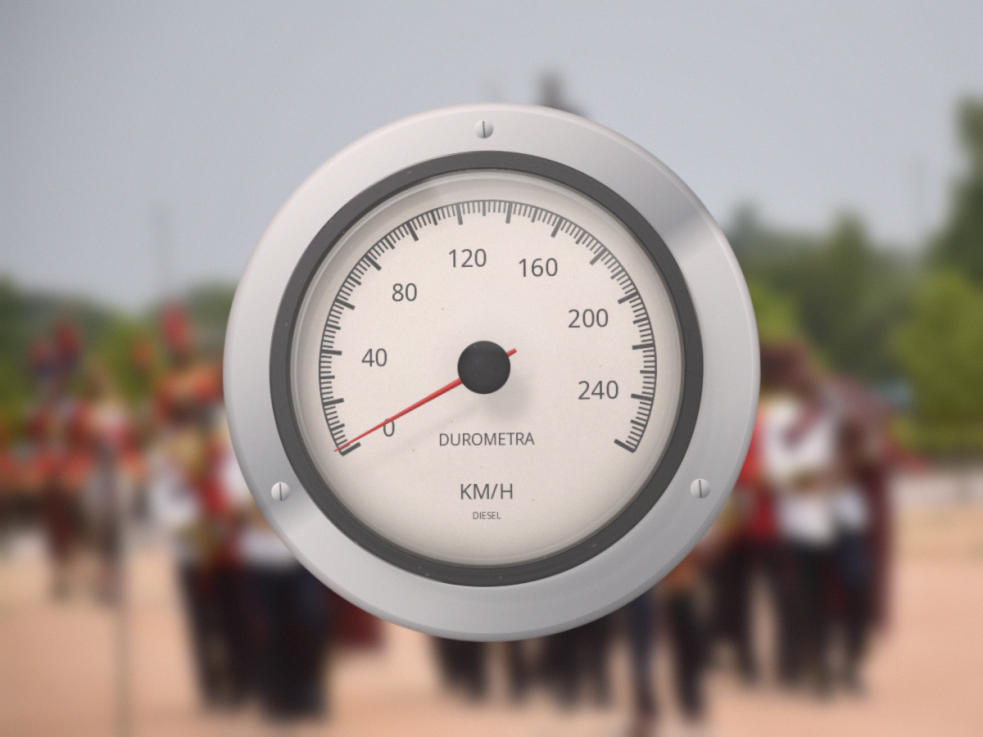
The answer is km/h 2
